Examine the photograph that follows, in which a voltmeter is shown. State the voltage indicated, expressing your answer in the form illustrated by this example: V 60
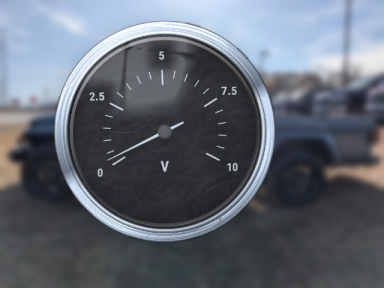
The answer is V 0.25
